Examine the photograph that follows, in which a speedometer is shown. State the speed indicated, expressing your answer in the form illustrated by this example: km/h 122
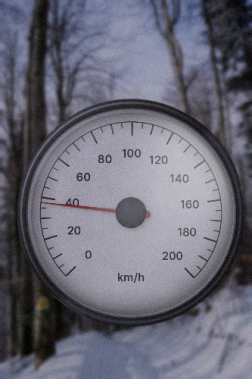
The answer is km/h 37.5
